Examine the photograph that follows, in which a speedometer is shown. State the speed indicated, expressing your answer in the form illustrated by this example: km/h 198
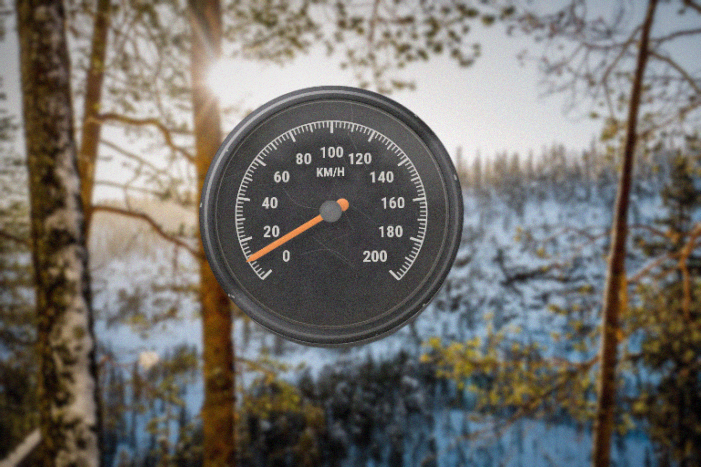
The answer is km/h 10
